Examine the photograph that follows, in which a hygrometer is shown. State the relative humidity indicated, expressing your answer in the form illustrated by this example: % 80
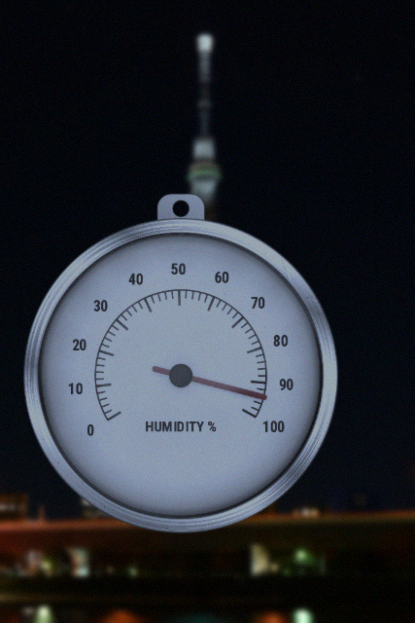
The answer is % 94
